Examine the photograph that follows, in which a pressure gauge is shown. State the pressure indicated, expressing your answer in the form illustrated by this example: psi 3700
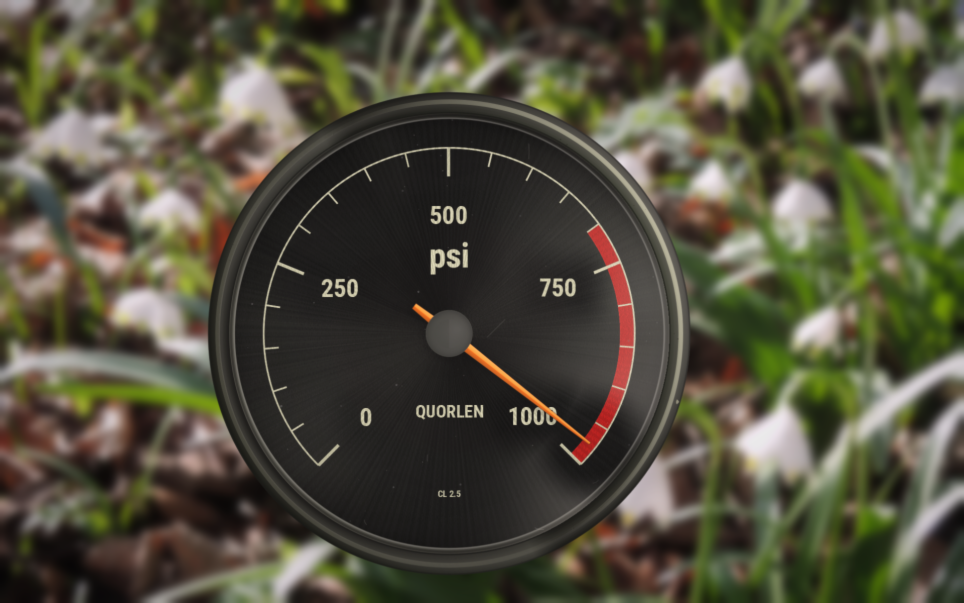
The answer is psi 975
